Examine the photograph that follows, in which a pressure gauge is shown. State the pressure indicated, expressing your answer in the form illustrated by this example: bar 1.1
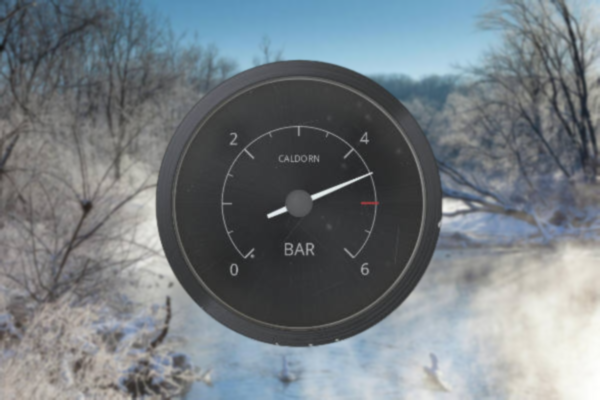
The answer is bar 4.5
